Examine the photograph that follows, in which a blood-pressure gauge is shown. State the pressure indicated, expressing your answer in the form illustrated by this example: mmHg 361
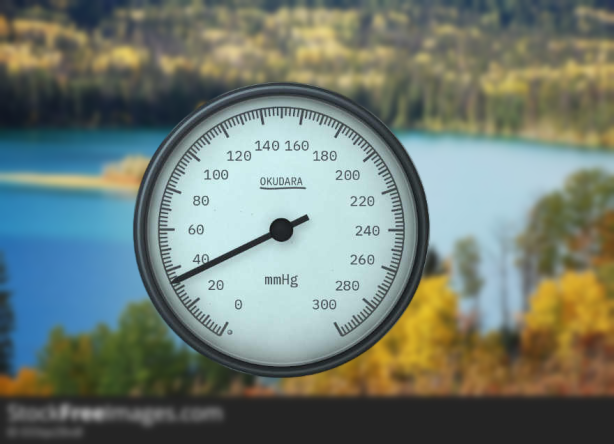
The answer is mmHg 34
